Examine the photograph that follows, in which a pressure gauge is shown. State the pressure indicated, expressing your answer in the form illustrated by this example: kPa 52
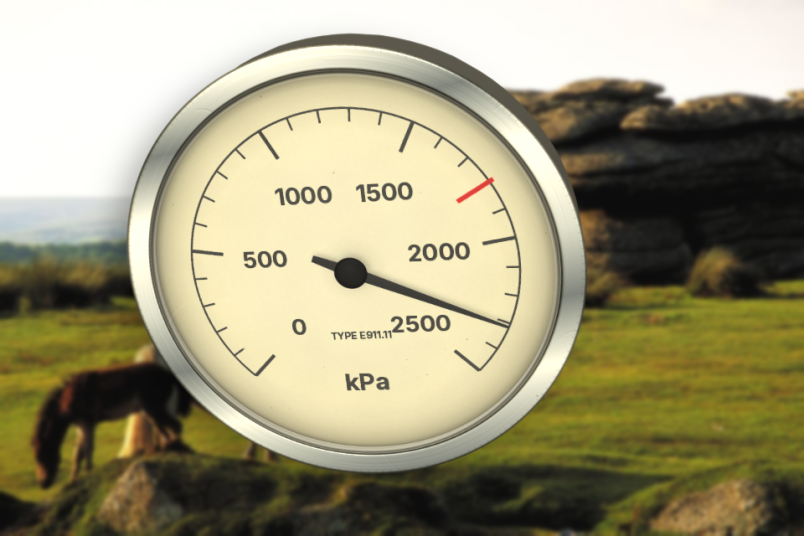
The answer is kPa 2300
